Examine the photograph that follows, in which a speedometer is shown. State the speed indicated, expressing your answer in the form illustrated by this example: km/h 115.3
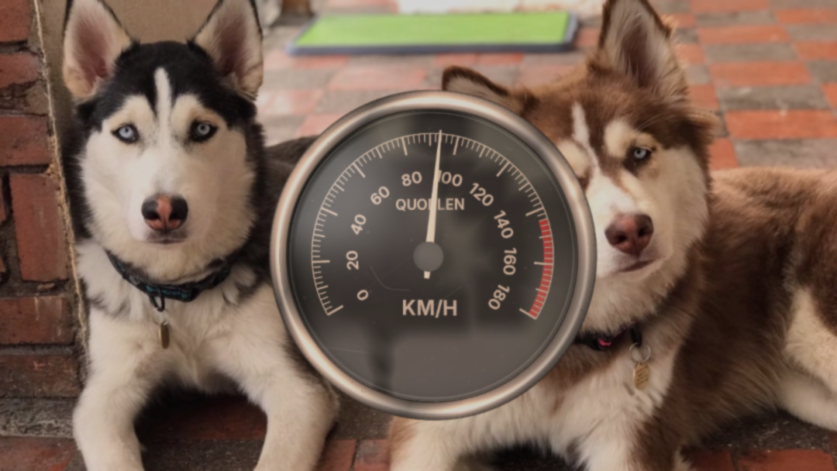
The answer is km/h 94
